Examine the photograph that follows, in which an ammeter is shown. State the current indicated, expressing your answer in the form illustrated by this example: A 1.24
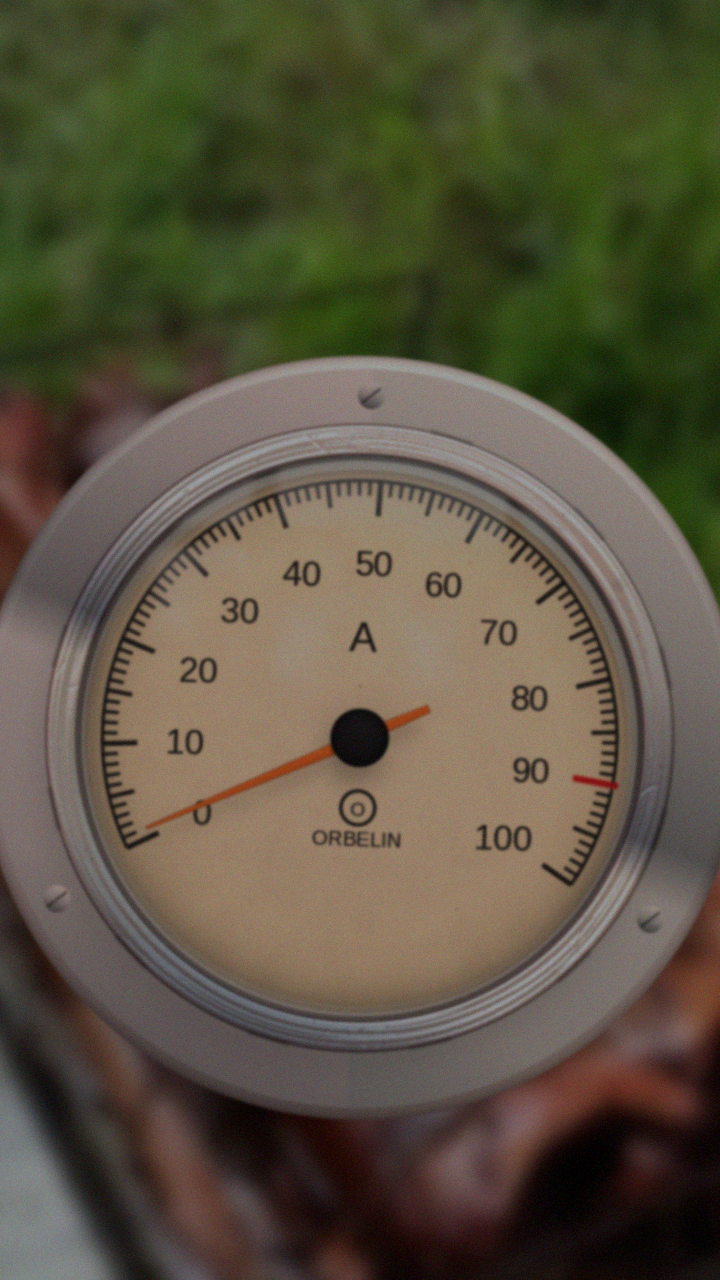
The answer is A 1
